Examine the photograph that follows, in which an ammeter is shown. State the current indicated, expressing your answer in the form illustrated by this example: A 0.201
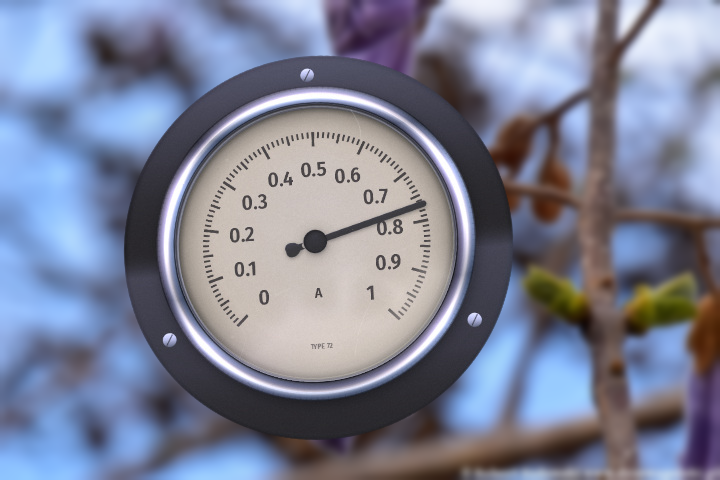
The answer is A 0.77
